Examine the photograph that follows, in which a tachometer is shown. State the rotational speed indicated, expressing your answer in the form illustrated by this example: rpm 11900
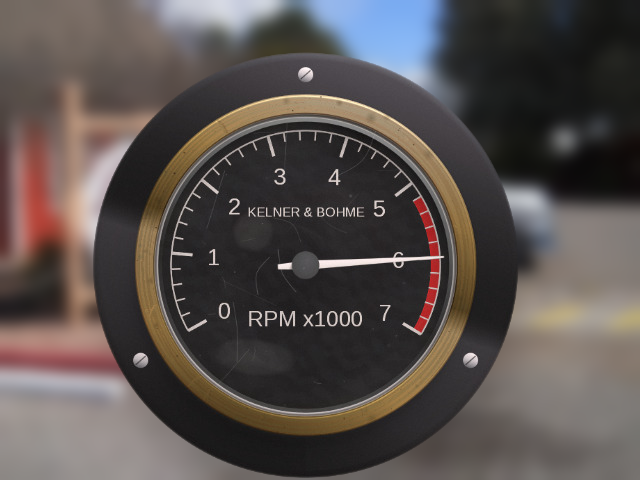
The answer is rpm 6000
